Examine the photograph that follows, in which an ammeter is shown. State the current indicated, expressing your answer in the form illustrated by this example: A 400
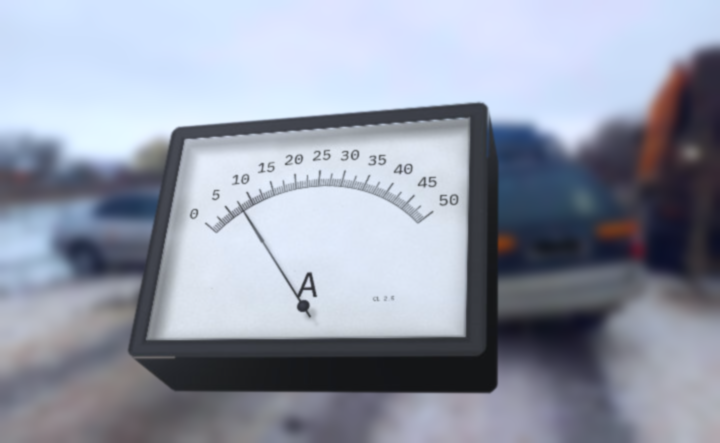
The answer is A 7.5
